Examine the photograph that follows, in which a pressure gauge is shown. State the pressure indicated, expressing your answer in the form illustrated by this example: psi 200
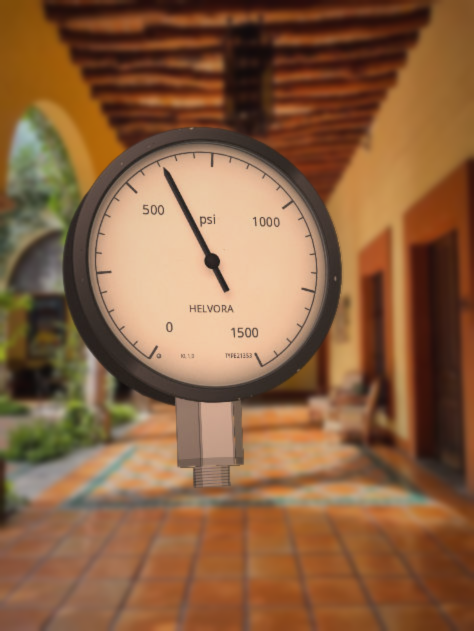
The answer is psi 600
